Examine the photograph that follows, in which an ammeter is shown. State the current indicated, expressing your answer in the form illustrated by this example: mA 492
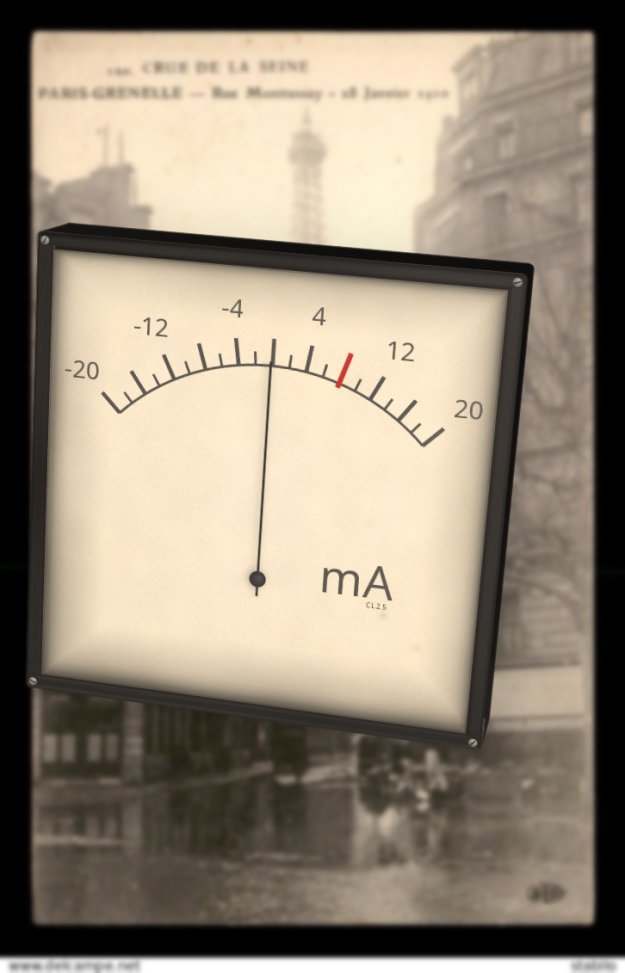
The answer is mA 0
